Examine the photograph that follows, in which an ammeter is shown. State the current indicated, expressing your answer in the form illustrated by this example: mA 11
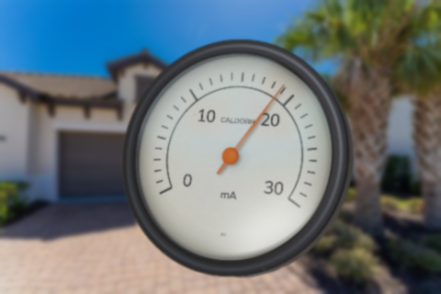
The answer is mA 19
